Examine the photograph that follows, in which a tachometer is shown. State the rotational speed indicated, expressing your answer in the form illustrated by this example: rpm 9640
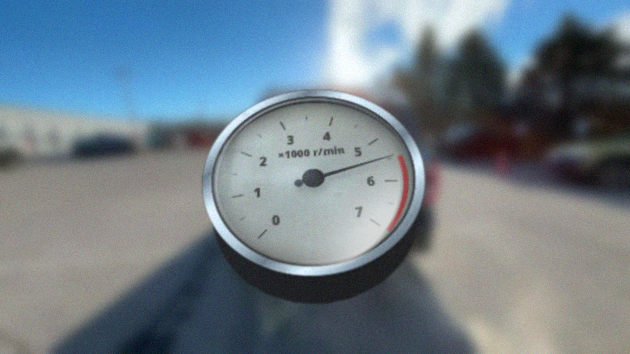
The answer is rpm 5500
